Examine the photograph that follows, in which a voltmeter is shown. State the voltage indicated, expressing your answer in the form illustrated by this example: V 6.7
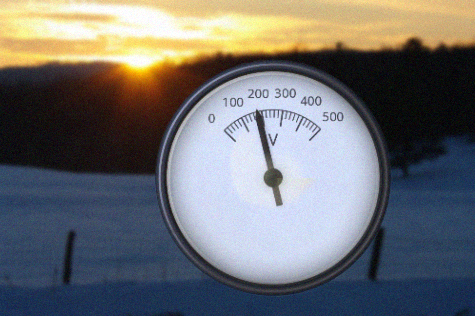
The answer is V 180
